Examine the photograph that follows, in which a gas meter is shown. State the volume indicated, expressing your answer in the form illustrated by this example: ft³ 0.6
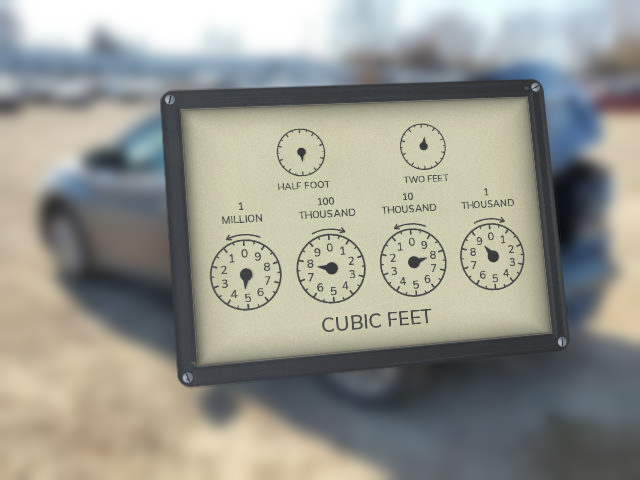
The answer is ft³ 477900
